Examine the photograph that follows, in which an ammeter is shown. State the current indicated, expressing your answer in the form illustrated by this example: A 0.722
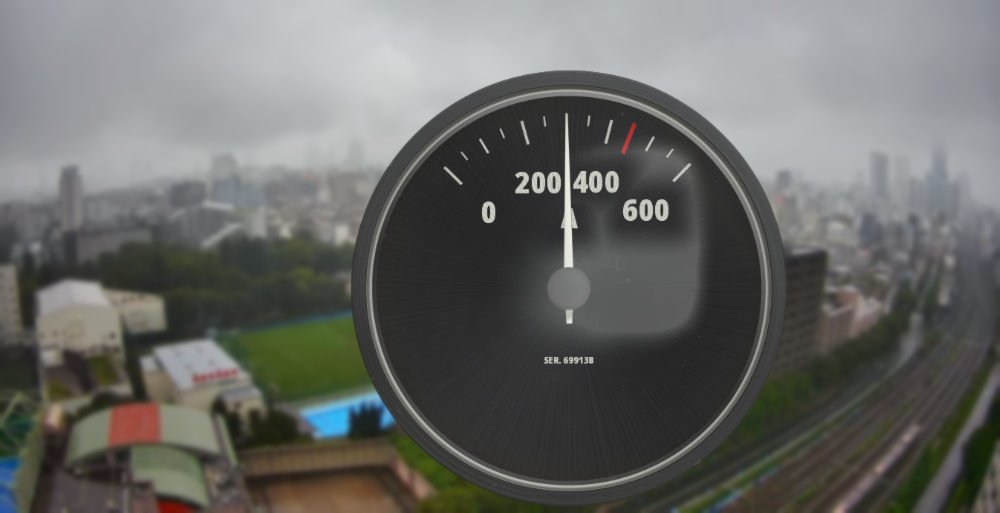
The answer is A 300
